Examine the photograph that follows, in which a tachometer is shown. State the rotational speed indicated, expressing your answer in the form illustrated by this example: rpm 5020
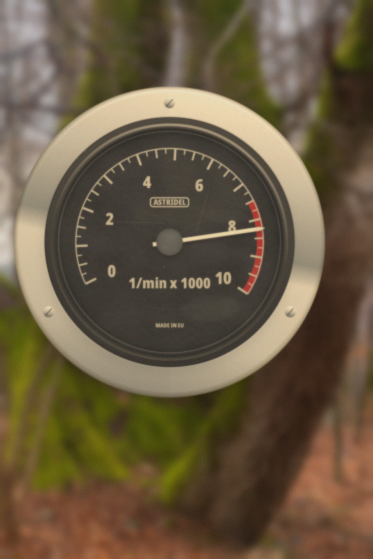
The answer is rpm 8250
